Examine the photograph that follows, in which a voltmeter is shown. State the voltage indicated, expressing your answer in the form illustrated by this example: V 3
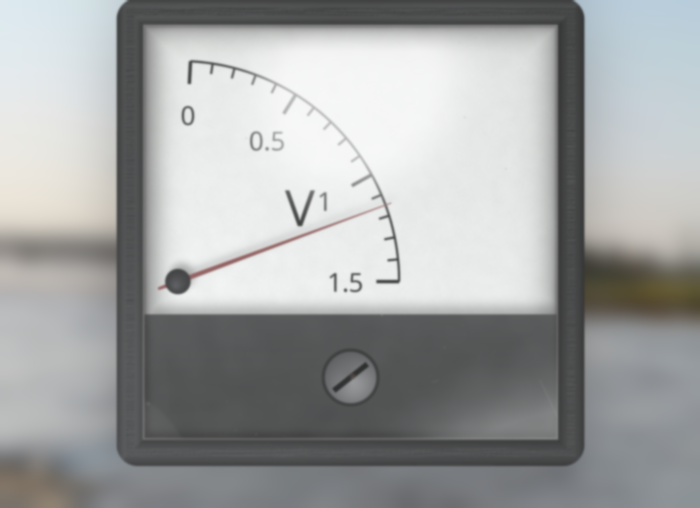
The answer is V 1.15
